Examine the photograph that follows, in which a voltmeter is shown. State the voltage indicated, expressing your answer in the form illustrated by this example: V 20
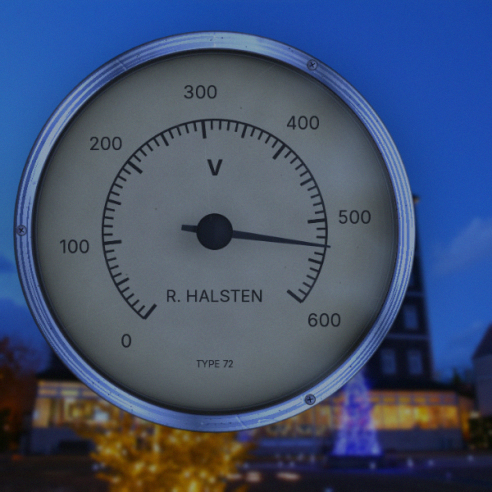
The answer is V 530
